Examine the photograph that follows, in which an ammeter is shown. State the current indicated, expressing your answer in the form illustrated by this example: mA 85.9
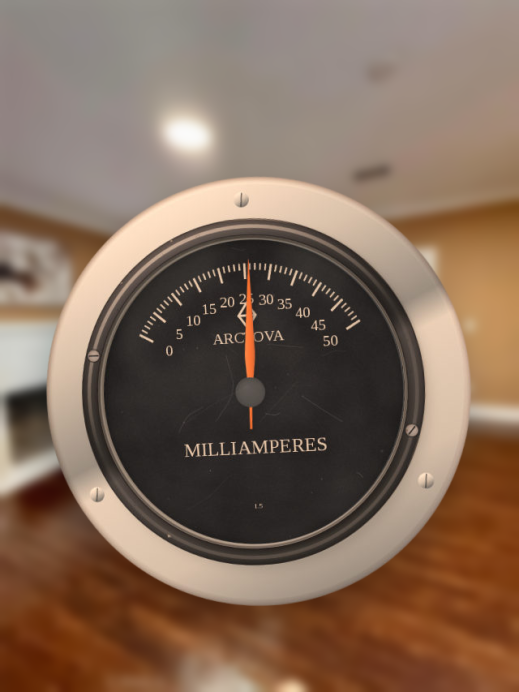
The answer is mA 26
